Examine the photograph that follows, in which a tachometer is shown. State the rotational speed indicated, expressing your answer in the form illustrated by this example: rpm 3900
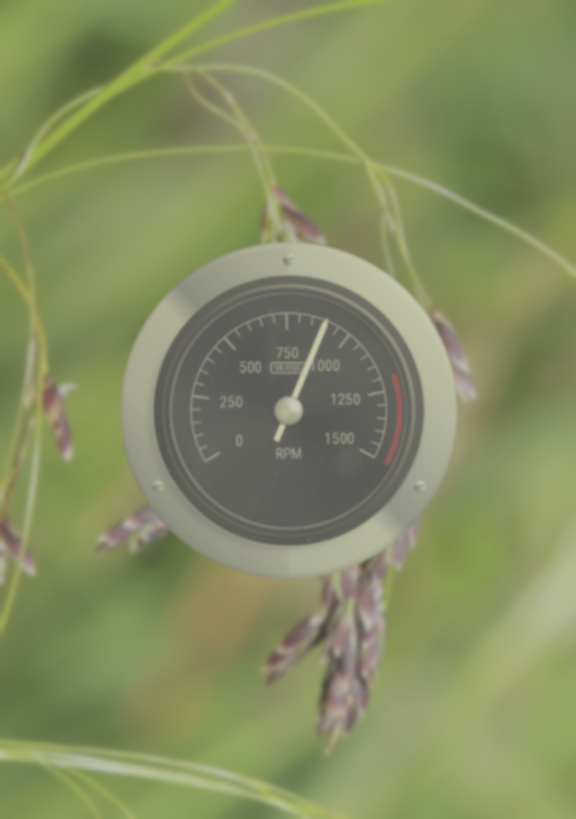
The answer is rpm 900
